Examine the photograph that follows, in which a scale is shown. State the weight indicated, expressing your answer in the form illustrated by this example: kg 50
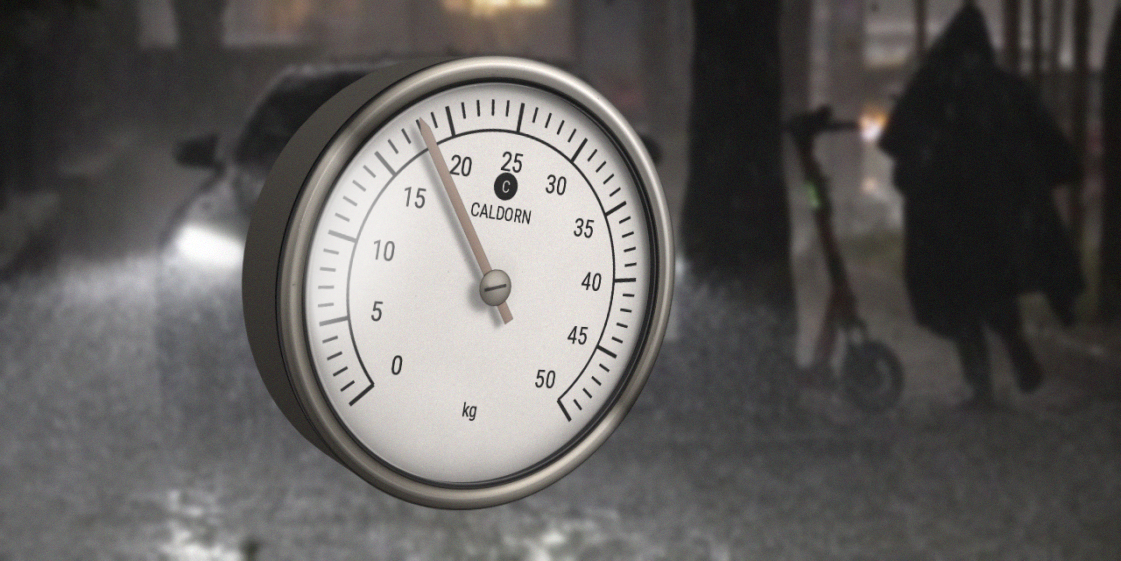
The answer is kg 18
